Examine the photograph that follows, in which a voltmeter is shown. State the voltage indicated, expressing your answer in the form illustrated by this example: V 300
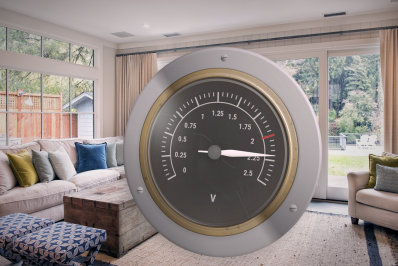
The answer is V 2.2
